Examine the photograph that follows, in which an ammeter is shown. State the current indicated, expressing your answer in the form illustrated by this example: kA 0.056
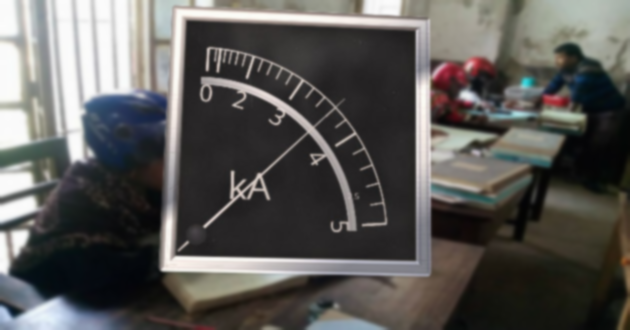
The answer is kA 3.6
